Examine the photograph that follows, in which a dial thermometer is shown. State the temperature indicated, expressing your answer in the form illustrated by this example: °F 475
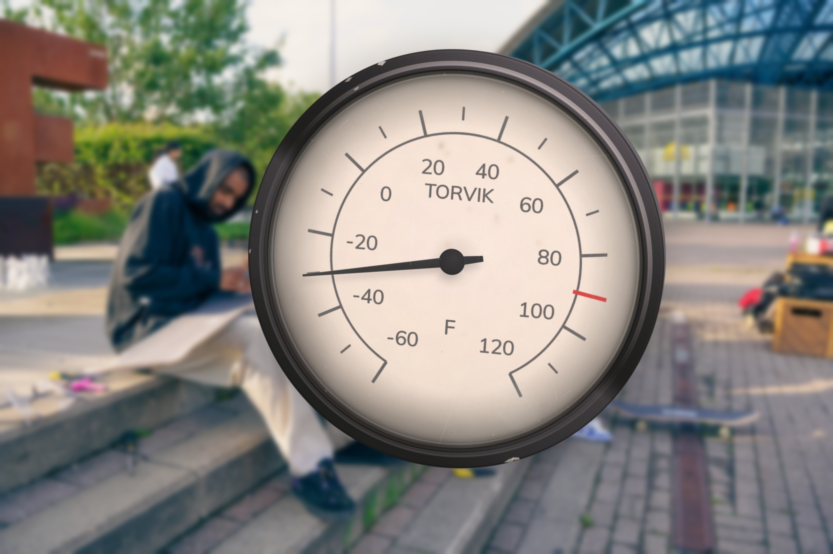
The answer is °F -30
